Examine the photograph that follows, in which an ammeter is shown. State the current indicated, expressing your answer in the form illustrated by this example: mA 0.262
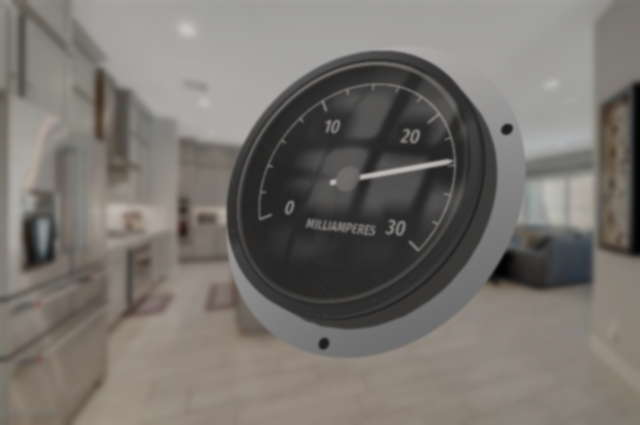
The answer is mA 24
